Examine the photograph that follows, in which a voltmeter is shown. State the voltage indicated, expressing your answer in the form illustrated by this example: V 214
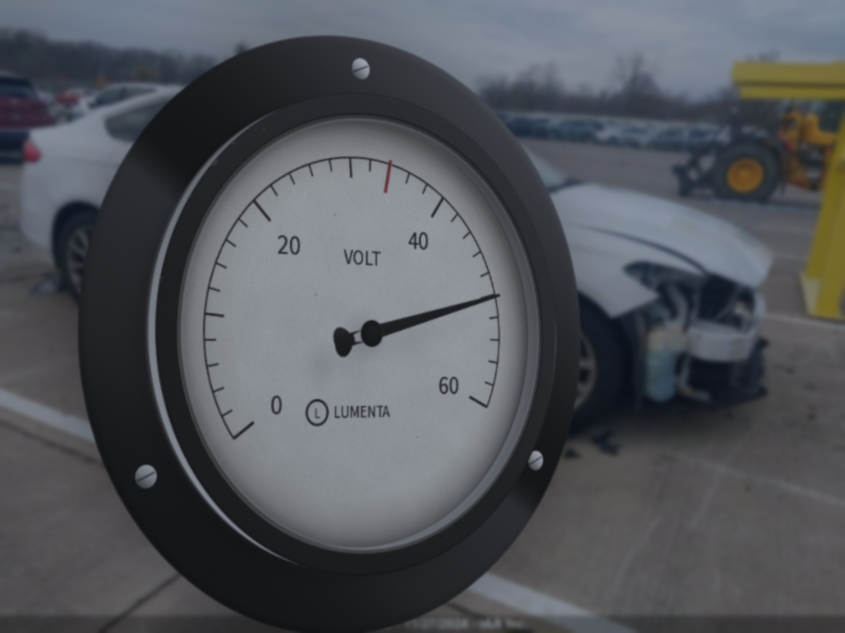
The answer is V 50
